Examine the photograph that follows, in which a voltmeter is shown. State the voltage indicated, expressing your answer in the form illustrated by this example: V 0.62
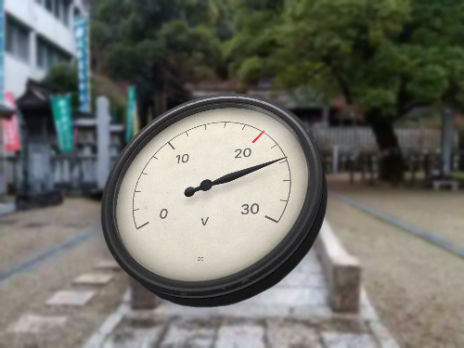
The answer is V 24
